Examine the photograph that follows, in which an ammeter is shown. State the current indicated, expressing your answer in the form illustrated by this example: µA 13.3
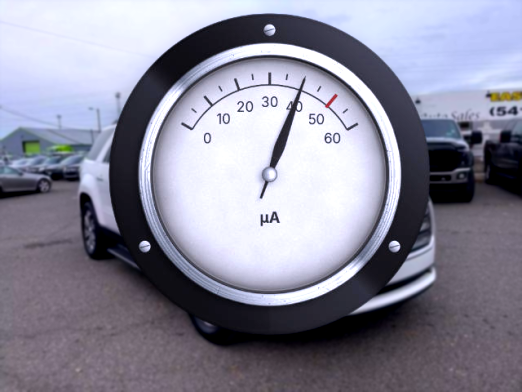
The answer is µA 40
